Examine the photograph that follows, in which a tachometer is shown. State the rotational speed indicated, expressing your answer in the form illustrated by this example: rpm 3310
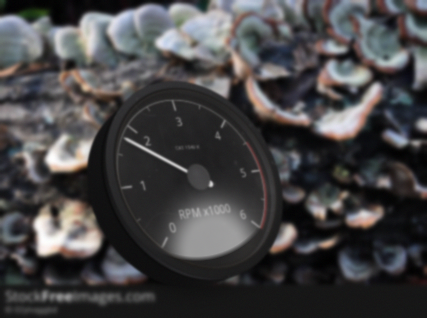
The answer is rpm 1750
